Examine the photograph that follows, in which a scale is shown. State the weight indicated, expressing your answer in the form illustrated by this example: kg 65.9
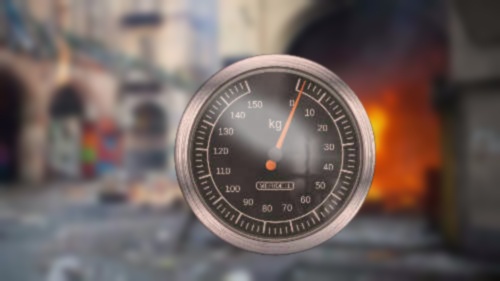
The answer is kg 2
